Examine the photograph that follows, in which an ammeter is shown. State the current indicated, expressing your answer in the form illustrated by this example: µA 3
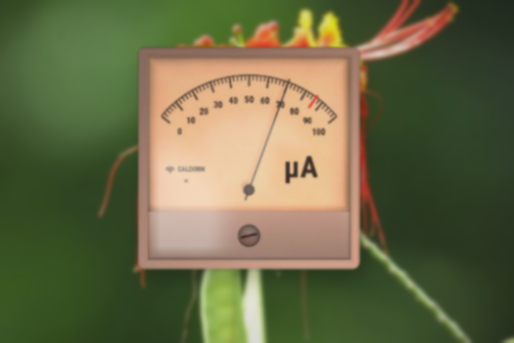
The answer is µA 70
